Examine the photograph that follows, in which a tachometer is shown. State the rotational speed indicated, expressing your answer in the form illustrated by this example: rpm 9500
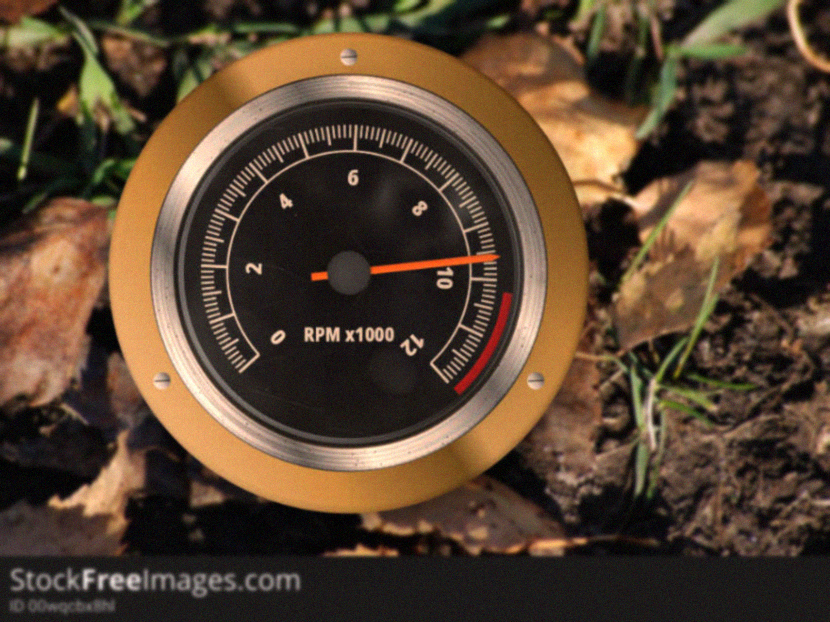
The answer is rpm 9600
